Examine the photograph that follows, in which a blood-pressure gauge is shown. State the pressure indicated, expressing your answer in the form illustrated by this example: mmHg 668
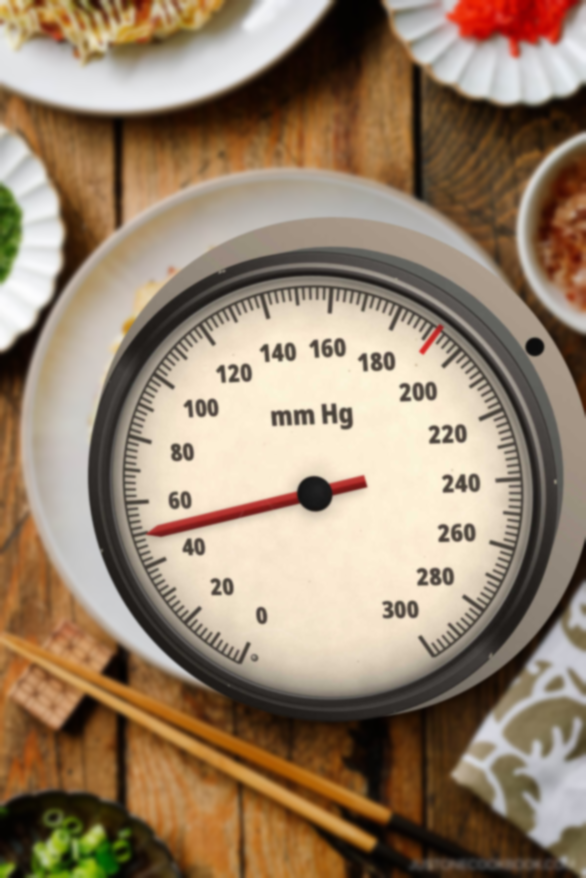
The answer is mmHg 50
